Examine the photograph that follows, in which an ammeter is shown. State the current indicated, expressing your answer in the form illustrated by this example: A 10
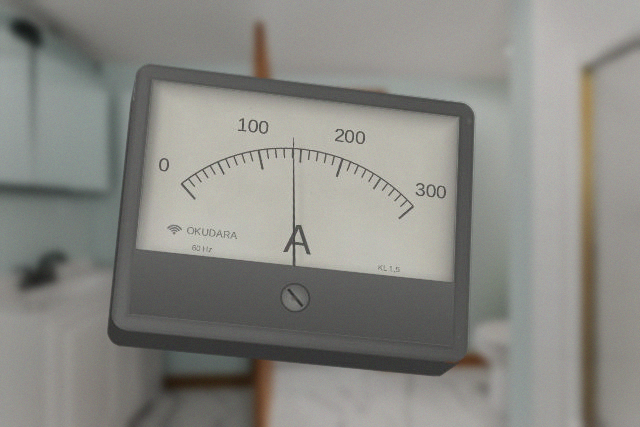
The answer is A 140
